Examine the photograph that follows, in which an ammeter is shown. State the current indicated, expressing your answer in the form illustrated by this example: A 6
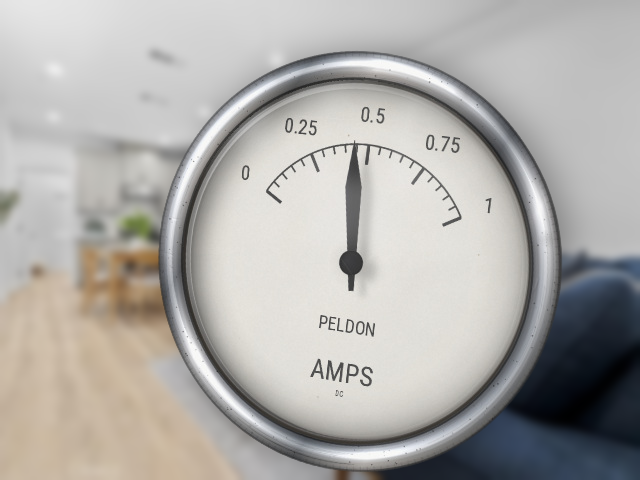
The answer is A 0.45
